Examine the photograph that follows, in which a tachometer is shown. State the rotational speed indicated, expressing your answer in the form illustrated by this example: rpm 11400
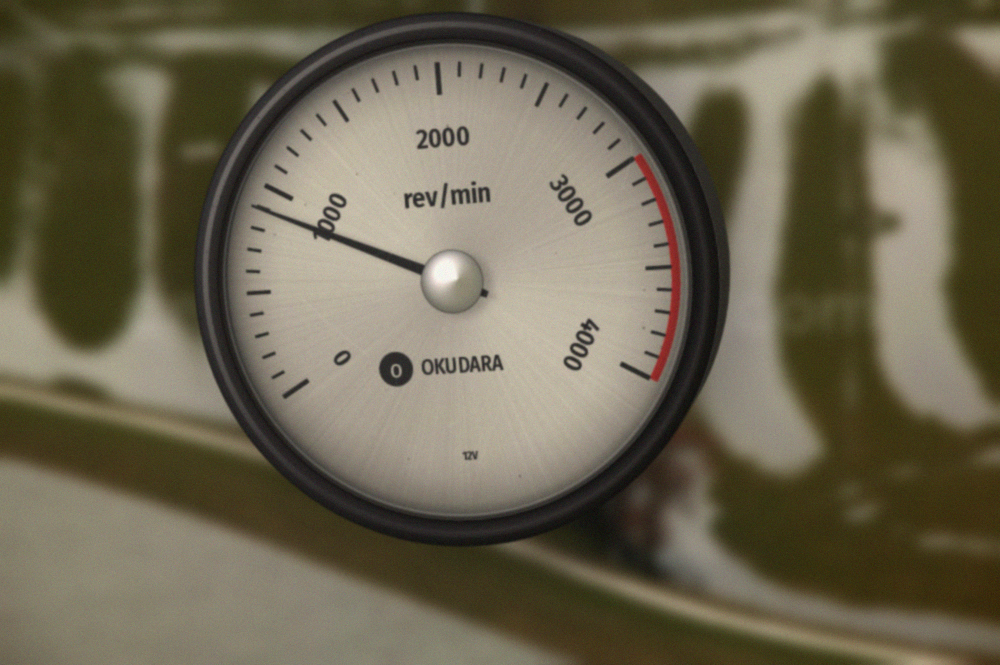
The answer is rpm 900
